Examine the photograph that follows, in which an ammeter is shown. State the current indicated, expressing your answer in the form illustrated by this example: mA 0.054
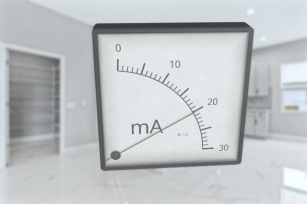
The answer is mA 20
